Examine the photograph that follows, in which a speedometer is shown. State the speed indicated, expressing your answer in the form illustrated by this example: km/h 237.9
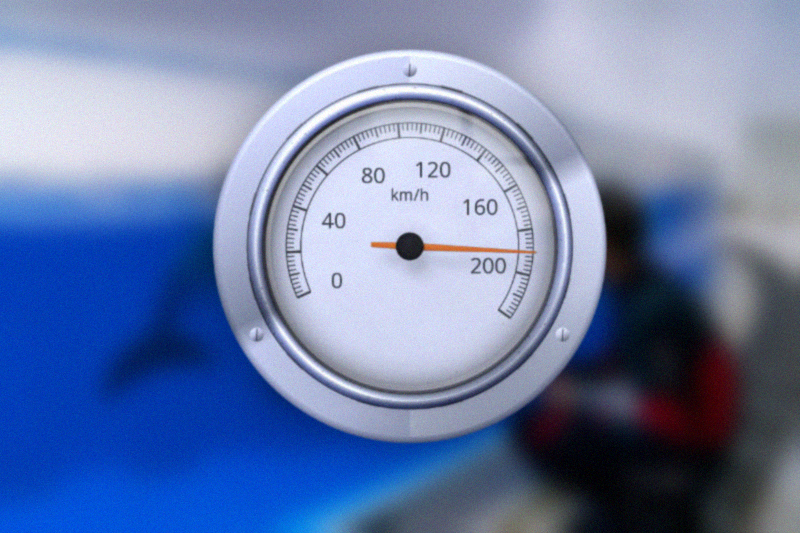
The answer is km/h 190
